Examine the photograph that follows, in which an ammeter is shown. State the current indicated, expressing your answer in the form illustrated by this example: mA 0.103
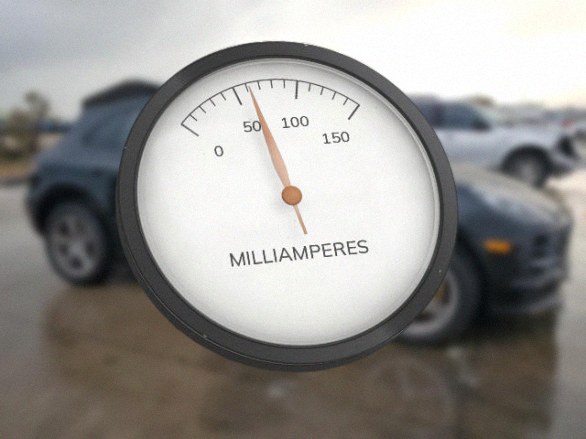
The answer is mA 60
